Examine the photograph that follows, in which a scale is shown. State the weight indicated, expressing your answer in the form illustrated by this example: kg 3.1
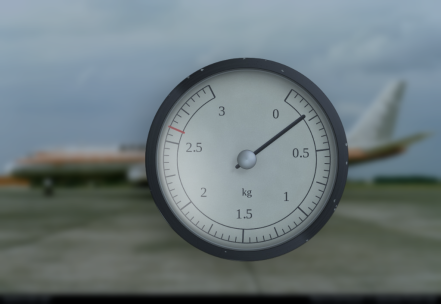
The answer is kg 0.2
